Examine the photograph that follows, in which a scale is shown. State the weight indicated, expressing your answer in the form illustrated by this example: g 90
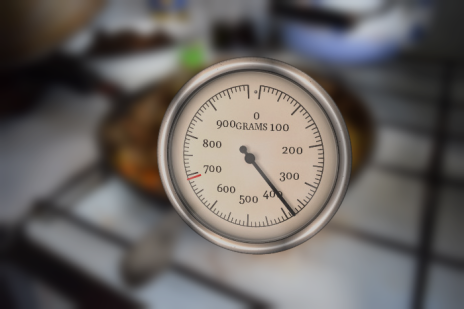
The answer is g 380
